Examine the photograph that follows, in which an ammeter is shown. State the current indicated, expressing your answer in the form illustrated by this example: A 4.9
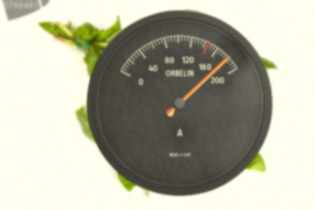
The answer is A 180
